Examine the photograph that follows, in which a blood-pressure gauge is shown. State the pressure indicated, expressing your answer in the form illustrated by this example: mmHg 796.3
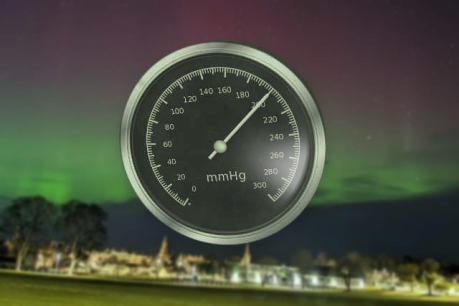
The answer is mmHg 200
